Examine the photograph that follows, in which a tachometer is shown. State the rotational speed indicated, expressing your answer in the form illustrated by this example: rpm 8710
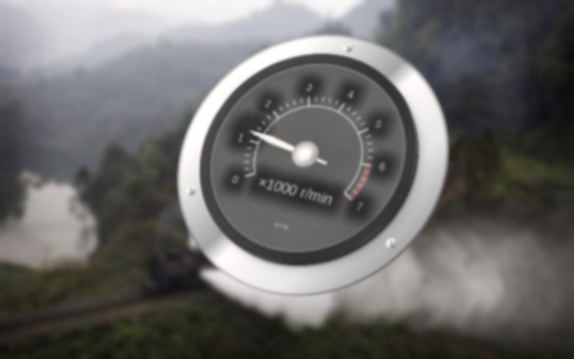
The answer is rpm 1200
